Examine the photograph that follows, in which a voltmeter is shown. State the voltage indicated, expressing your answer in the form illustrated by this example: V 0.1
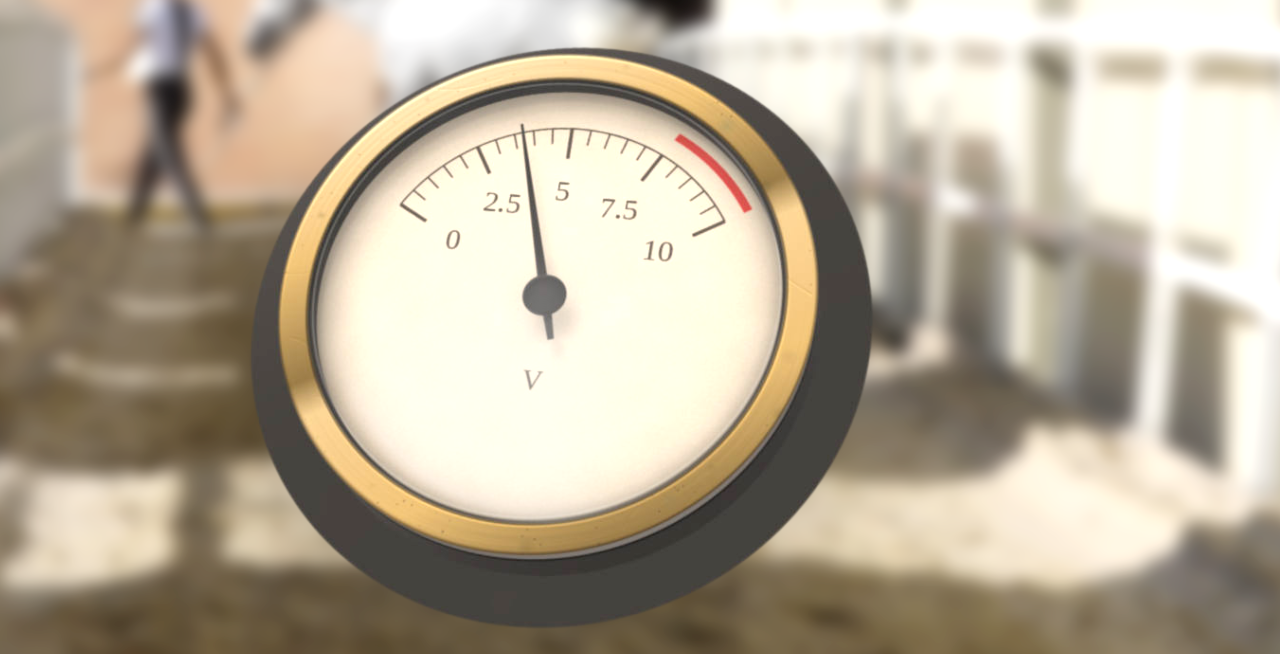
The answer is V 3.75
